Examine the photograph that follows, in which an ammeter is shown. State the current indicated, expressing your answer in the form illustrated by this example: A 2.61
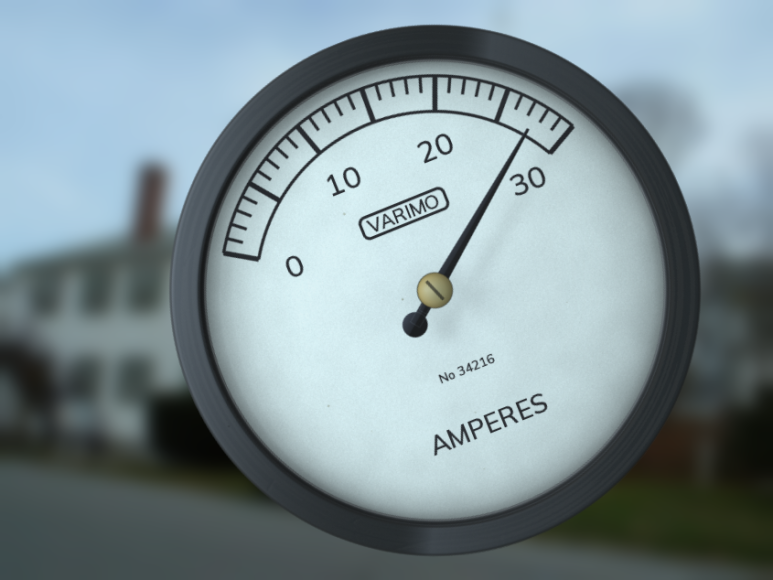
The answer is A 27.5
